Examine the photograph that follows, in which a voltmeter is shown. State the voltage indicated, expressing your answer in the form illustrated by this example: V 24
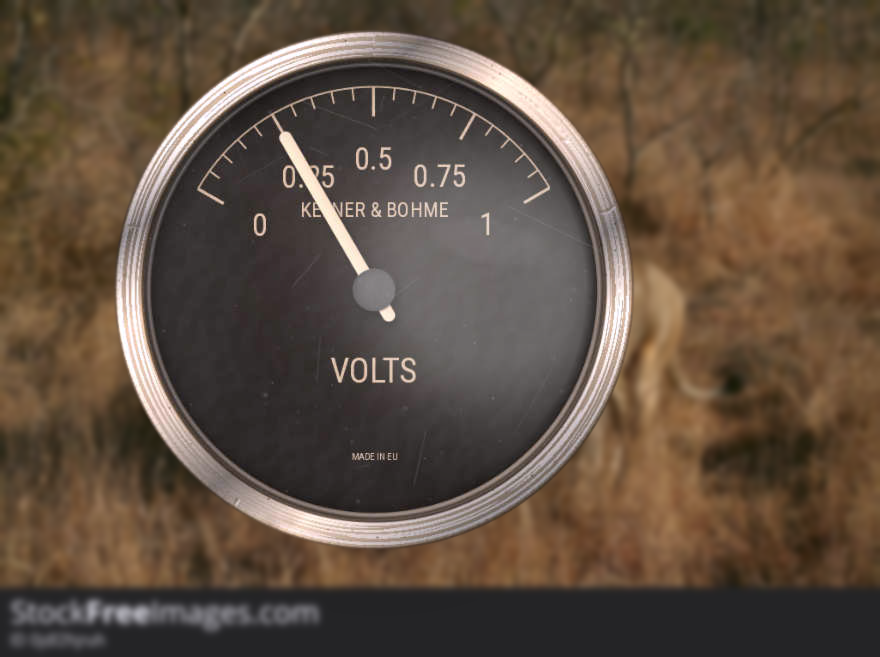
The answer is V 0.25
